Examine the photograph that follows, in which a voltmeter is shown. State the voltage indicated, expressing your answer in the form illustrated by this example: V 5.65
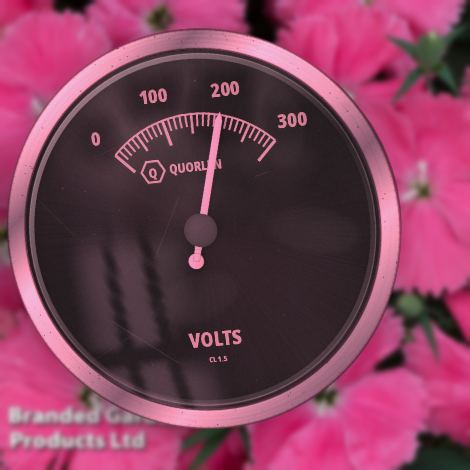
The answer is V 200
